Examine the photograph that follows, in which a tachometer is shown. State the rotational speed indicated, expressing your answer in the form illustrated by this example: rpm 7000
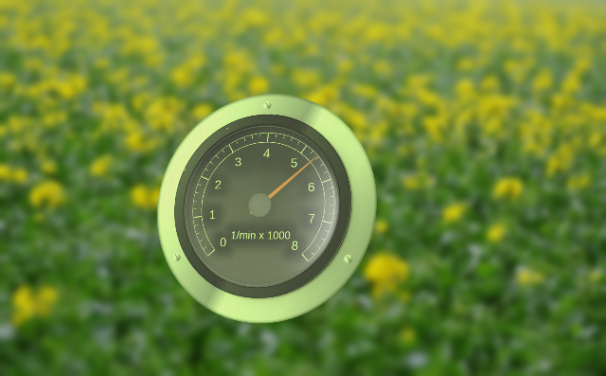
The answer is rpm 5400
